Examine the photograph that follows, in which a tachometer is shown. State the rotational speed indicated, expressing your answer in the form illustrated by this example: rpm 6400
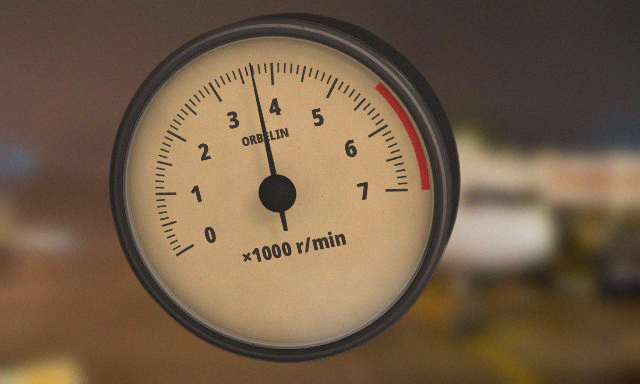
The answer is rpm 3700
